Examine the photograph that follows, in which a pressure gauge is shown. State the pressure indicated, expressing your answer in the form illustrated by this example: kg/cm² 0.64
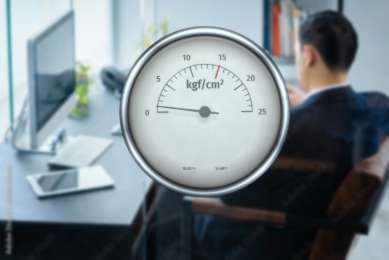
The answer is kg/cm² 1
